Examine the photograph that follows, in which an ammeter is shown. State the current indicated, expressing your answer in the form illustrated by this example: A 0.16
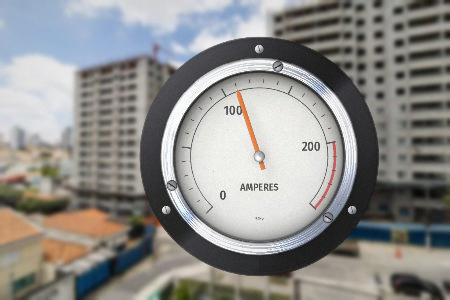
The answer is A 110
